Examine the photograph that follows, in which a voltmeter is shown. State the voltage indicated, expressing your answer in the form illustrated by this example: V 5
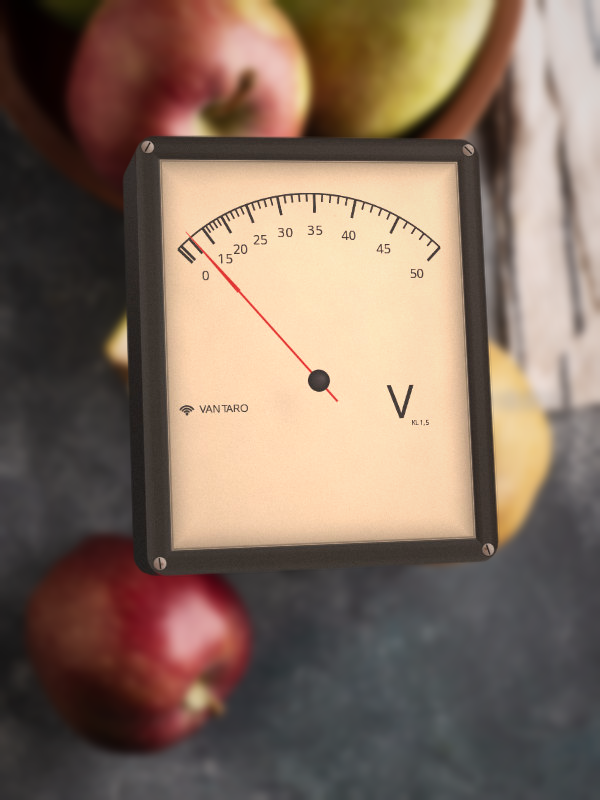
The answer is V 10
